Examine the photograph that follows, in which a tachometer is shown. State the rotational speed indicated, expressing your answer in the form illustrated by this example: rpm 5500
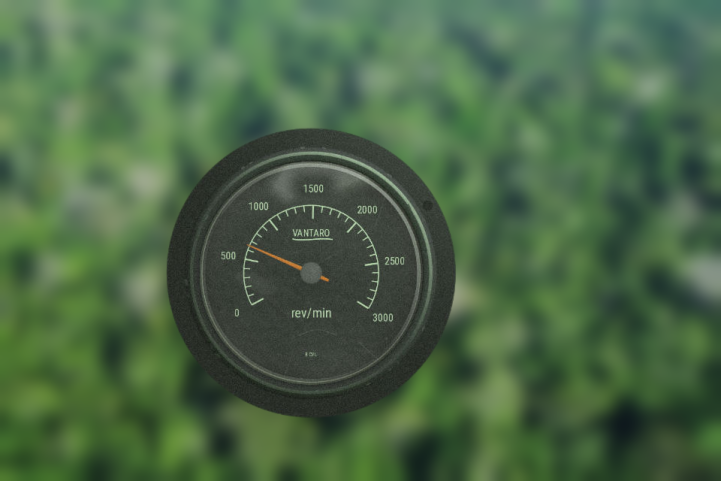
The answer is rpm 650
